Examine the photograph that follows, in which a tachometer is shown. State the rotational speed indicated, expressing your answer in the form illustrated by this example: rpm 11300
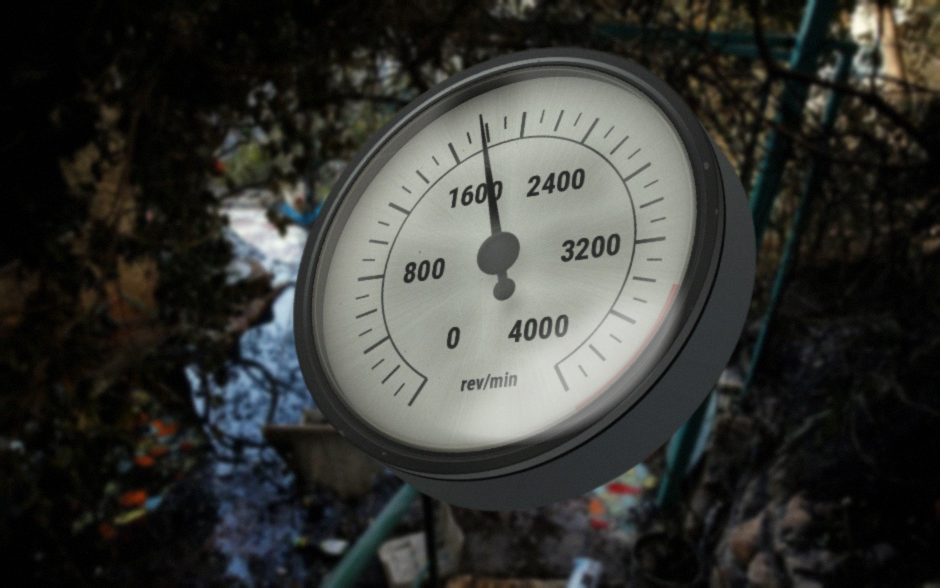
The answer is rpm 1800
